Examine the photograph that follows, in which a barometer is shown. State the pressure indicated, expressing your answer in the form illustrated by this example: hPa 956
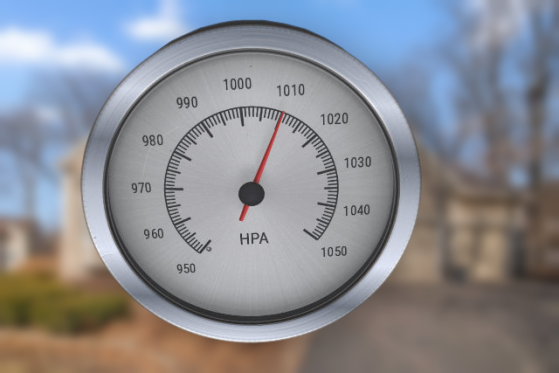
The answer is hPa 1010
